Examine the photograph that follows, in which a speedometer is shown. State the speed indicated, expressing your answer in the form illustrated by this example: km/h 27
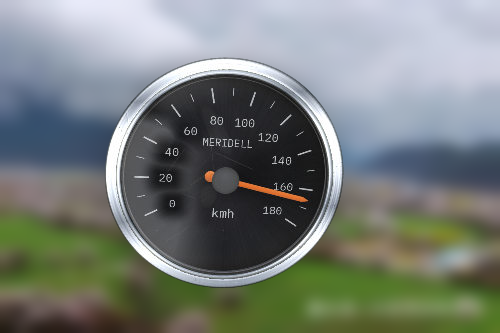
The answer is km/h 165
